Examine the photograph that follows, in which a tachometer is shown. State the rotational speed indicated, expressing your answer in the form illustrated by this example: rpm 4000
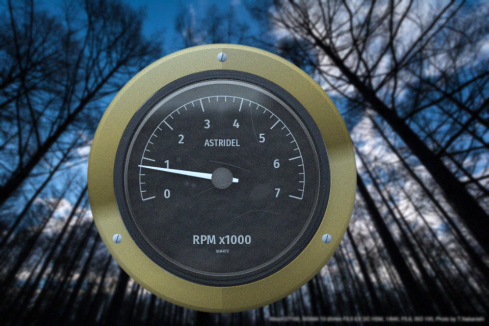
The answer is rpm 800
